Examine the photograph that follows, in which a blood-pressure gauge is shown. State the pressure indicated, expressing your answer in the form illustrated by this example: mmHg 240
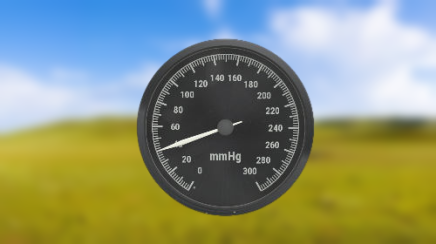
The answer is mmHg 40
